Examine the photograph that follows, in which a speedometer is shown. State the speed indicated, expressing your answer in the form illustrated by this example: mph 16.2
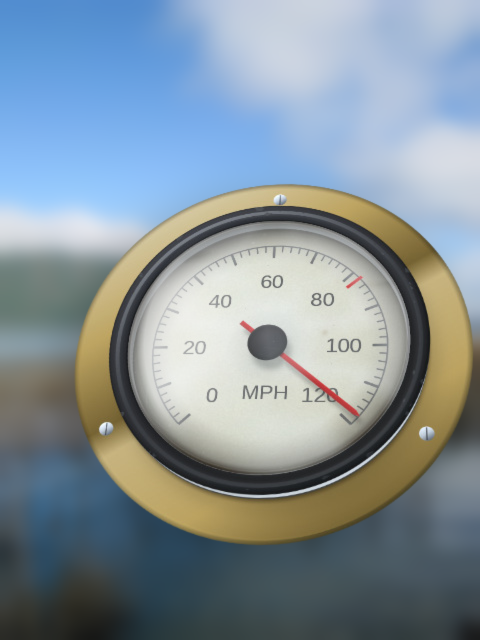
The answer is mph 118
